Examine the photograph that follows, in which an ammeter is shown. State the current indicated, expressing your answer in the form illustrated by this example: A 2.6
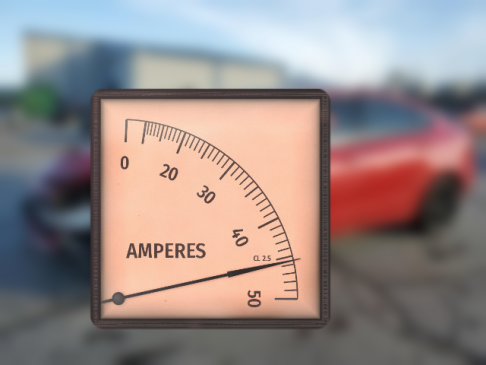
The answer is A 45.5
